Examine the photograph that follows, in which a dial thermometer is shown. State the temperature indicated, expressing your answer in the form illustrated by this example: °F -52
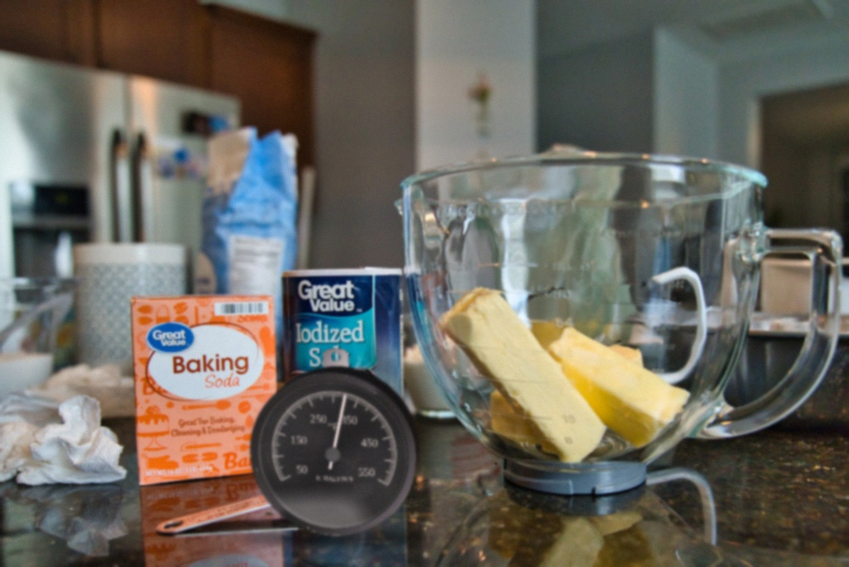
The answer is °F 325
